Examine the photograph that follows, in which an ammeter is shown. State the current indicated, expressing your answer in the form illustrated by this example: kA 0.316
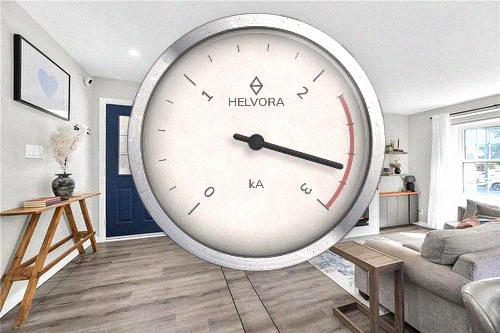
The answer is kA 2.7
